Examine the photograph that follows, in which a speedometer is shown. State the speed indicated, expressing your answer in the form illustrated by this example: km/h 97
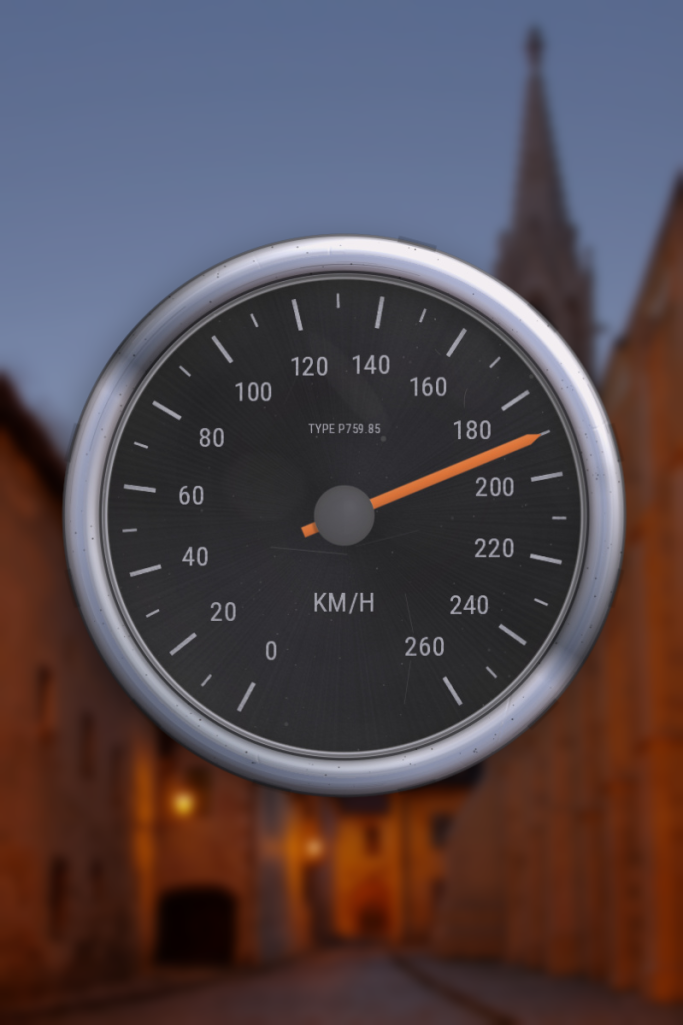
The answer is km/h 190
